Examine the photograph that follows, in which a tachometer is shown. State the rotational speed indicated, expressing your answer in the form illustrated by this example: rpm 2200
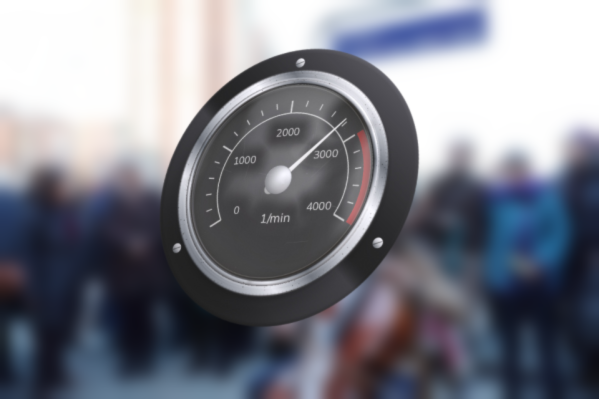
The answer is rpm 2800
